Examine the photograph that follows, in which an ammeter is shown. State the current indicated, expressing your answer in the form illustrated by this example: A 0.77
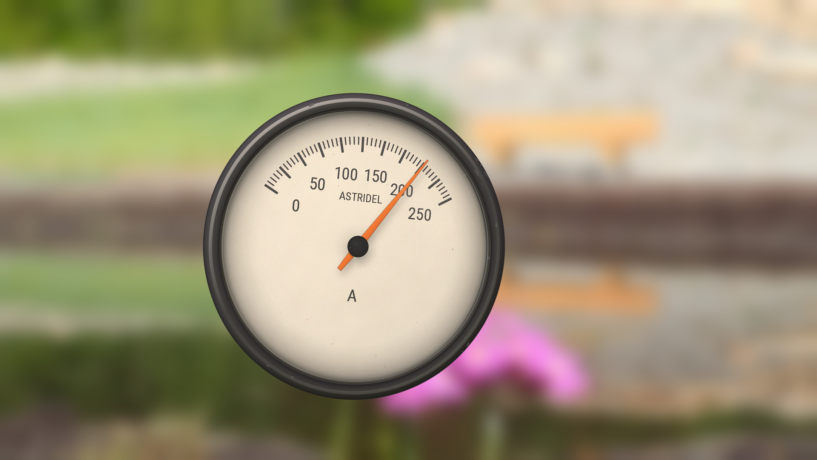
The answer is A 200
